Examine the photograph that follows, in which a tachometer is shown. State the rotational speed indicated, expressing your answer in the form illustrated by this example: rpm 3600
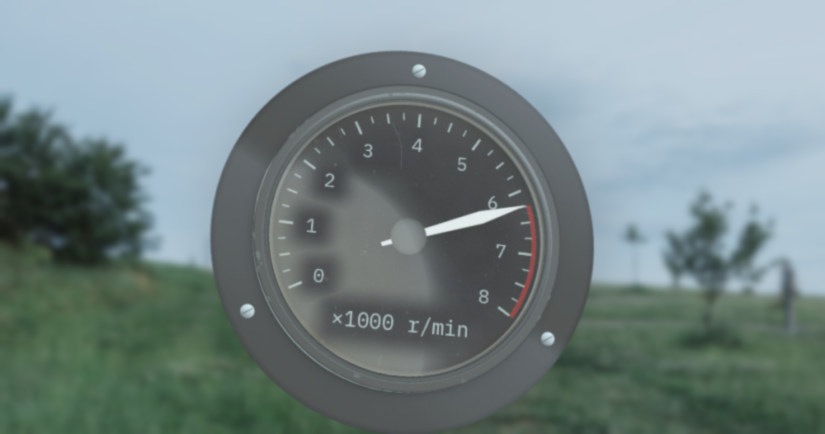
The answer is rpm 6250
